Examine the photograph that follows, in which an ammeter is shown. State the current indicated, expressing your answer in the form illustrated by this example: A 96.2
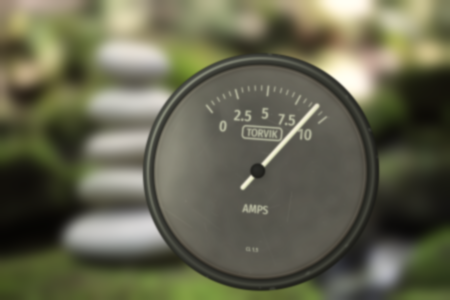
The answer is A 9
